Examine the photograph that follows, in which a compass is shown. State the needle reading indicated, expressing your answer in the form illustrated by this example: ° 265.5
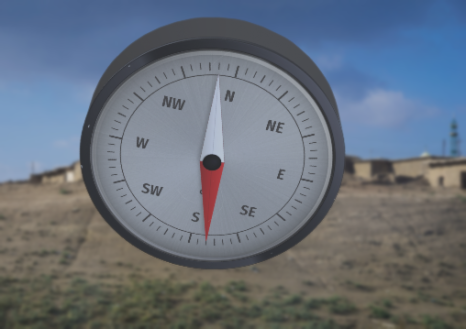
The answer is ° 170
